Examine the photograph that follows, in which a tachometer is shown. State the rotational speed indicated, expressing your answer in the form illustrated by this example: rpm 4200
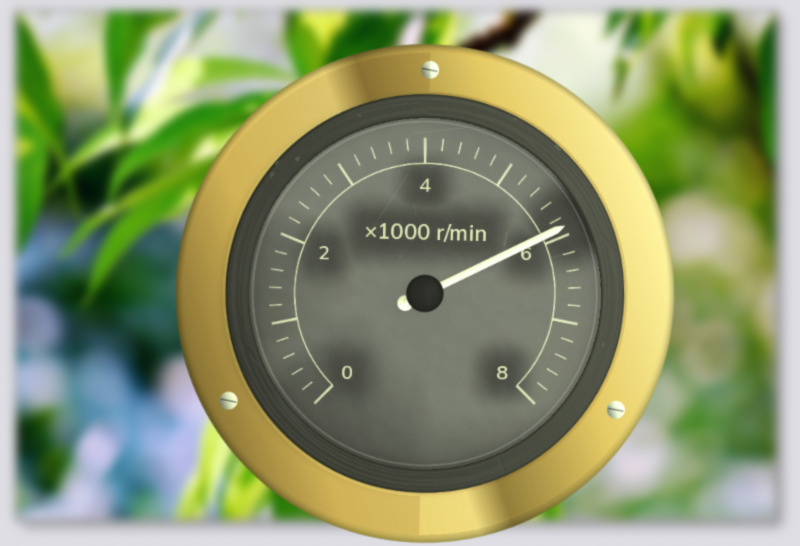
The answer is rpm 5900
